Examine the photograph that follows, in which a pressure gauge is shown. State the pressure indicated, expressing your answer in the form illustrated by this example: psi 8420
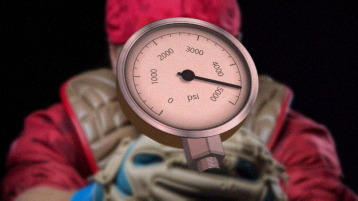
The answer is psi 4600
